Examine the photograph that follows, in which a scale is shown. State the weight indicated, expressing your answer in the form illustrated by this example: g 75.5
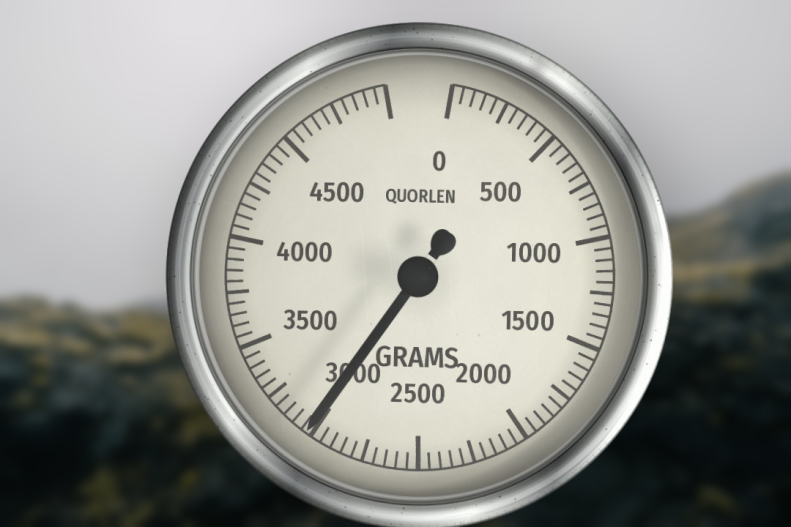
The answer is g 3025
